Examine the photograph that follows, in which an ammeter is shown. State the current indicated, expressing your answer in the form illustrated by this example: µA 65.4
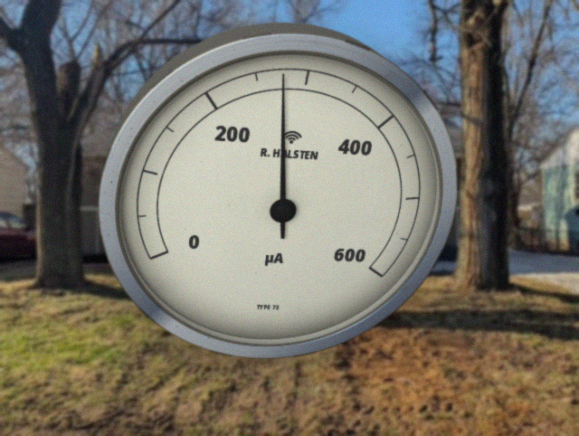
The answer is µA 275
